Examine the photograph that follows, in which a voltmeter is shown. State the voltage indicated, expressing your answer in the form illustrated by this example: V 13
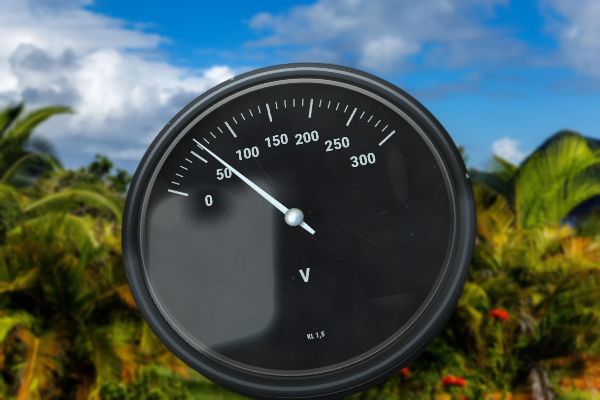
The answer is V 60
